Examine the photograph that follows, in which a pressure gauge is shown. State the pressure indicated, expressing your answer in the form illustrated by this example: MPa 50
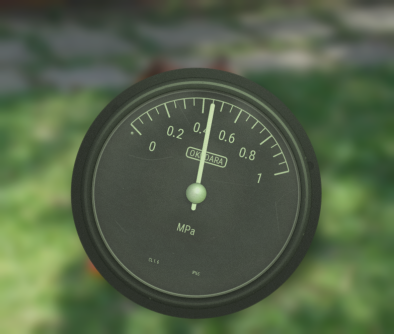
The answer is MPa 0.45
